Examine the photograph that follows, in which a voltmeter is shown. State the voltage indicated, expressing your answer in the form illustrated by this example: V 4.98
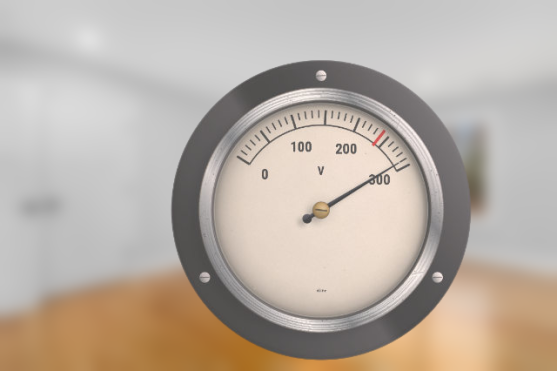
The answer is V 290
